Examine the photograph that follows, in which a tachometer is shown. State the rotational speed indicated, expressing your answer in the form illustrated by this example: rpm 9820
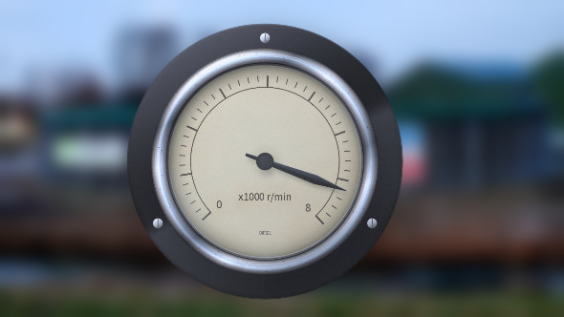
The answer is rpm 7200
